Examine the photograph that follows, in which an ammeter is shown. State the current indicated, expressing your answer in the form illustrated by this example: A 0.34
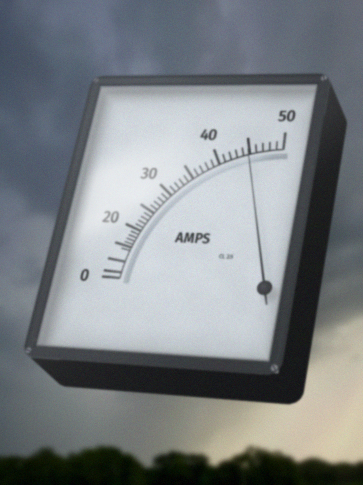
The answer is A 45
